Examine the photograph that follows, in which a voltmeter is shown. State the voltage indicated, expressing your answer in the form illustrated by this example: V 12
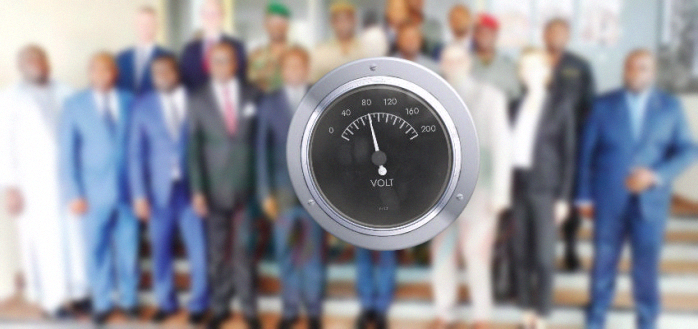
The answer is V 80
